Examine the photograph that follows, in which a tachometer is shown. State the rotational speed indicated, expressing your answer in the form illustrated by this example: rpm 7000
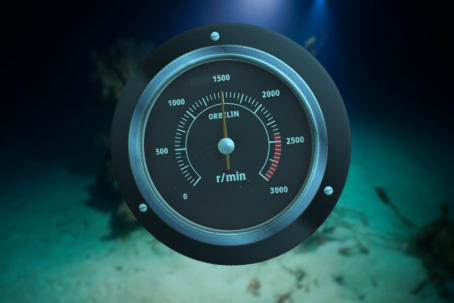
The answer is rpm 1500
